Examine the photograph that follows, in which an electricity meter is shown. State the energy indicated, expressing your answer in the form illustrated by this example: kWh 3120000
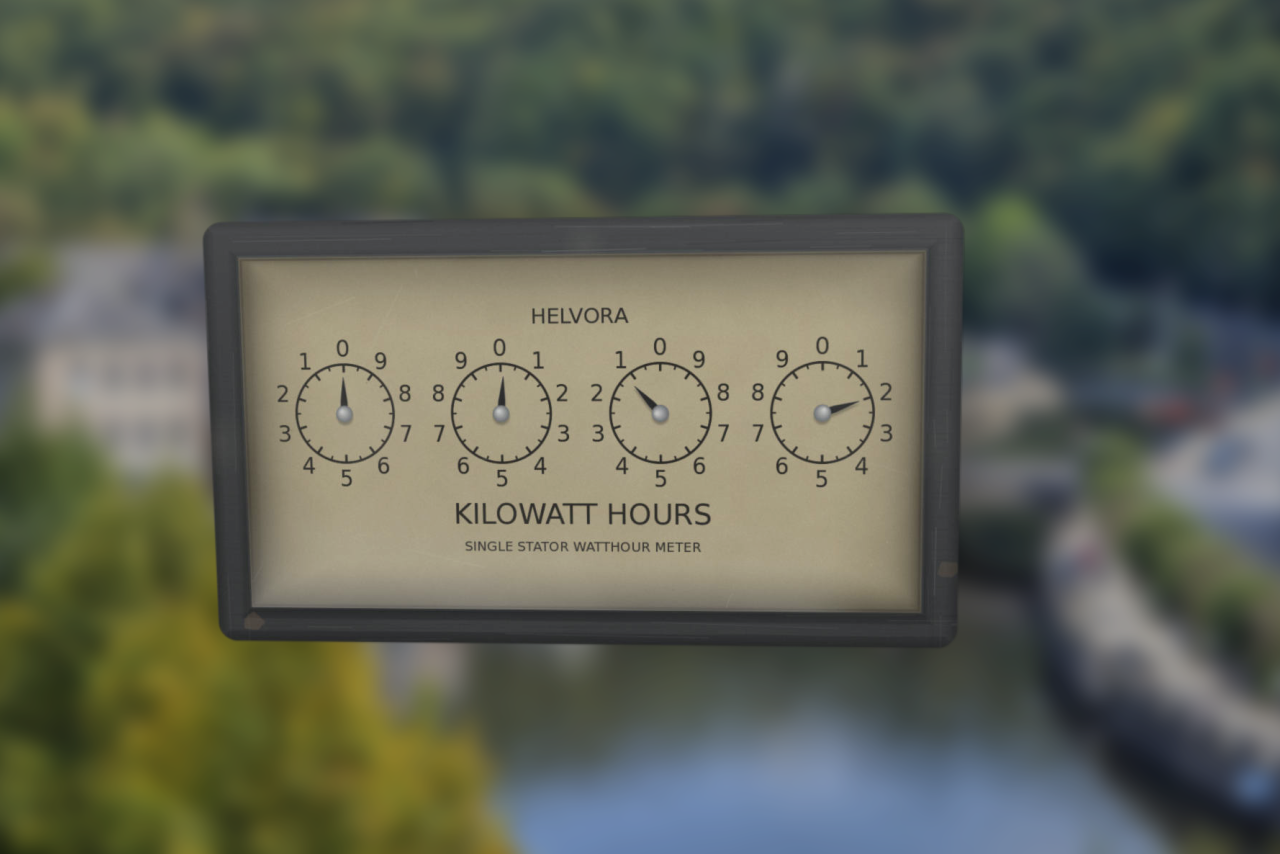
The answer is kWh 12
